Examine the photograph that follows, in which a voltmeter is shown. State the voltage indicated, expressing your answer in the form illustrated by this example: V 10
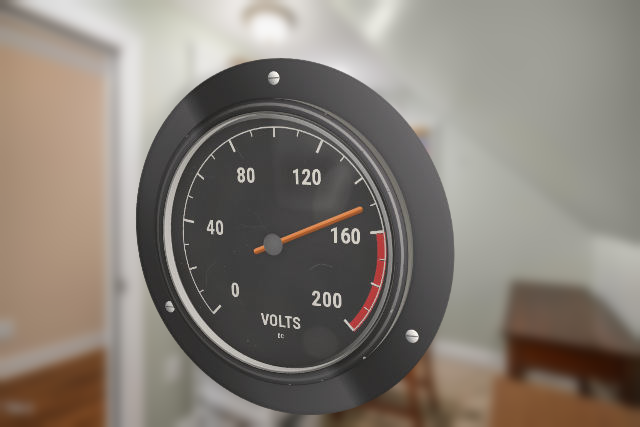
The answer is V 150
